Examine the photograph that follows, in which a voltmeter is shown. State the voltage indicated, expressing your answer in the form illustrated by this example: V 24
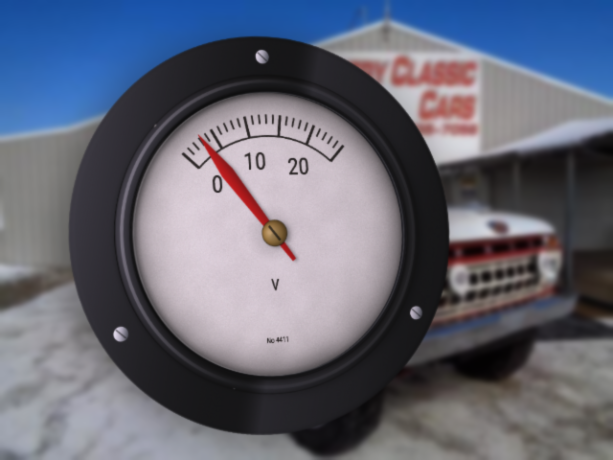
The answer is V 3
